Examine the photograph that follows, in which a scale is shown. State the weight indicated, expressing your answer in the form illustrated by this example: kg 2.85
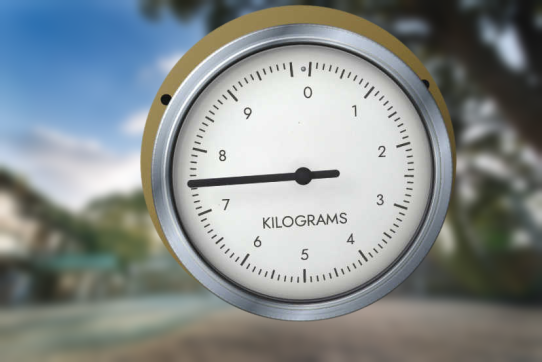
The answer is kg 7.5
